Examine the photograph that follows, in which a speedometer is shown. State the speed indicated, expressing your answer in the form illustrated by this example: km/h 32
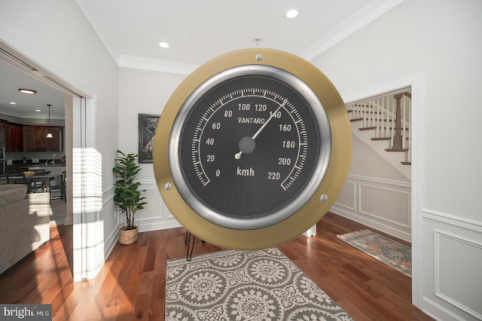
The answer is km/h 140
